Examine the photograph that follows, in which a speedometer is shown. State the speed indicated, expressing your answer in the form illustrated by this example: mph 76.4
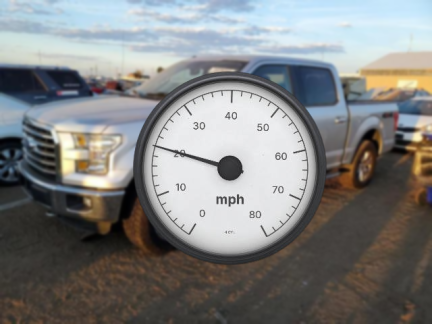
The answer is mph 20
